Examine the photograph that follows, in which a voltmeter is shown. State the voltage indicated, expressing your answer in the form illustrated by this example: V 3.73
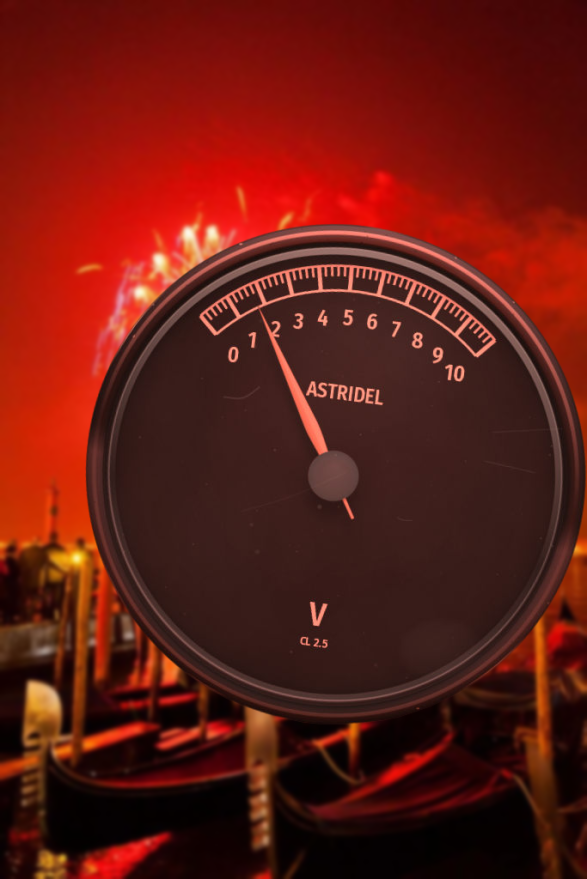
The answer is V 1.8
